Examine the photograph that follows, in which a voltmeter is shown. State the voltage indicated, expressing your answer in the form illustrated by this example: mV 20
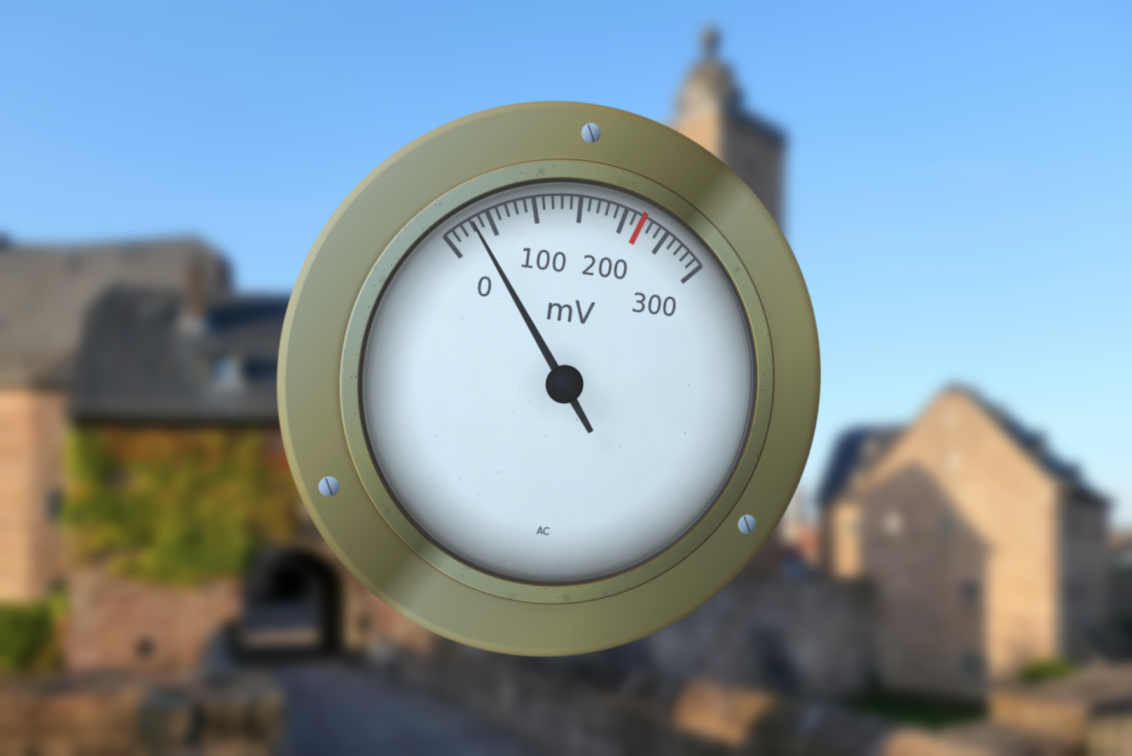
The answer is mV 30
